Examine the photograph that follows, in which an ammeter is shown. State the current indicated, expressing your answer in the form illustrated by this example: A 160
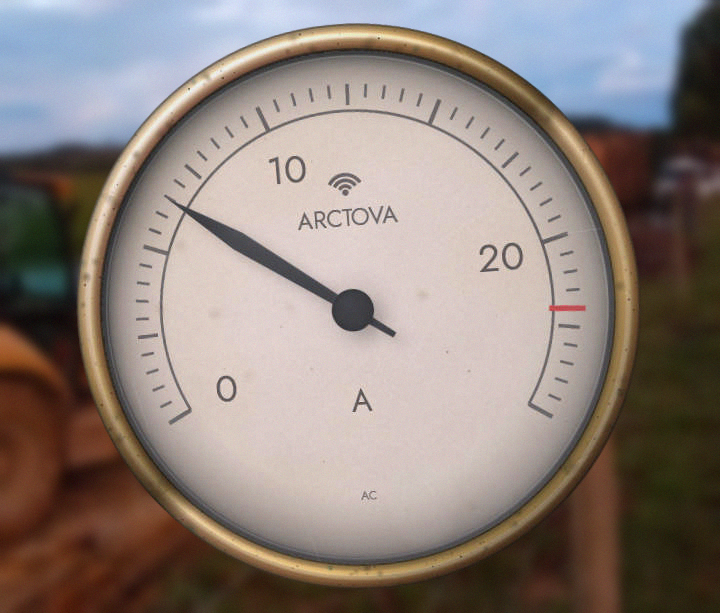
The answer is A 6.5
